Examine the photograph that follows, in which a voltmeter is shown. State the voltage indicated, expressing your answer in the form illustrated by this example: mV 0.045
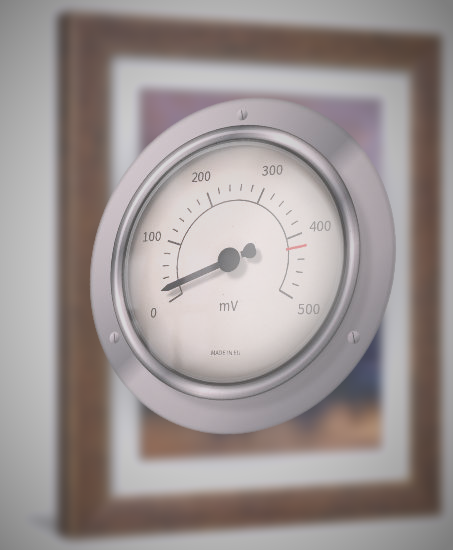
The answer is mV 20
